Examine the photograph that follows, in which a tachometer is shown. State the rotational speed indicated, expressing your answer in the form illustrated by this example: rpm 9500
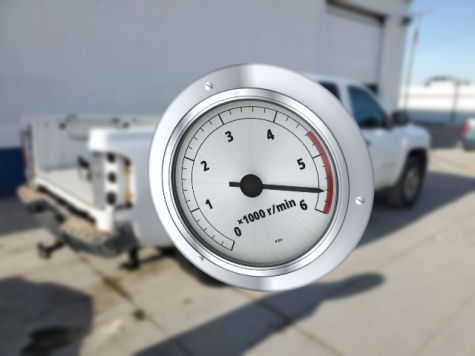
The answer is rpm 5600
